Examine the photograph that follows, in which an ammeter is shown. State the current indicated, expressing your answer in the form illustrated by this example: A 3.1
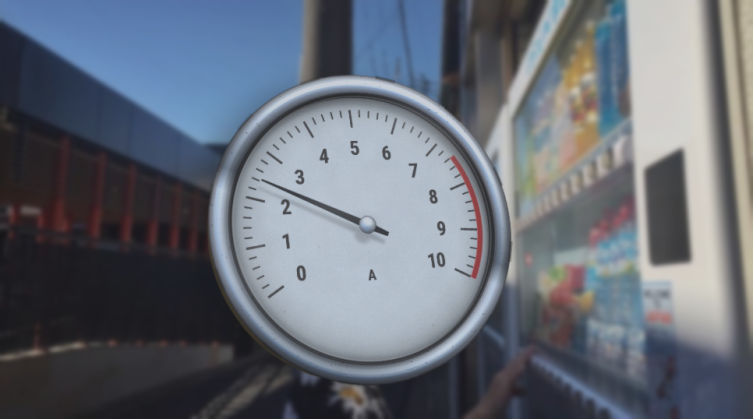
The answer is A 2.4
